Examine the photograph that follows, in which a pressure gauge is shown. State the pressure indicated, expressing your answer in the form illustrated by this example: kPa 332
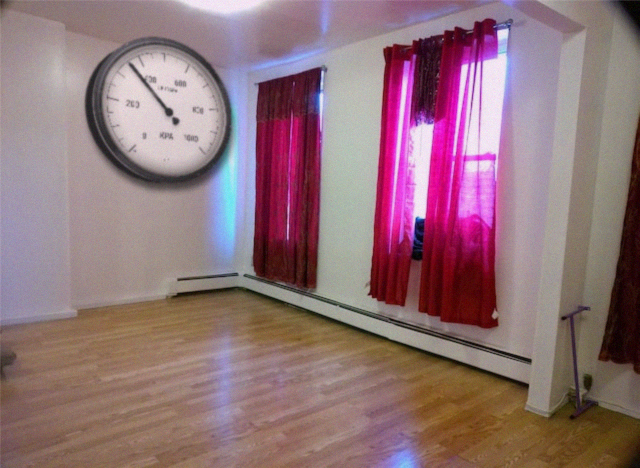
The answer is kPa 350
